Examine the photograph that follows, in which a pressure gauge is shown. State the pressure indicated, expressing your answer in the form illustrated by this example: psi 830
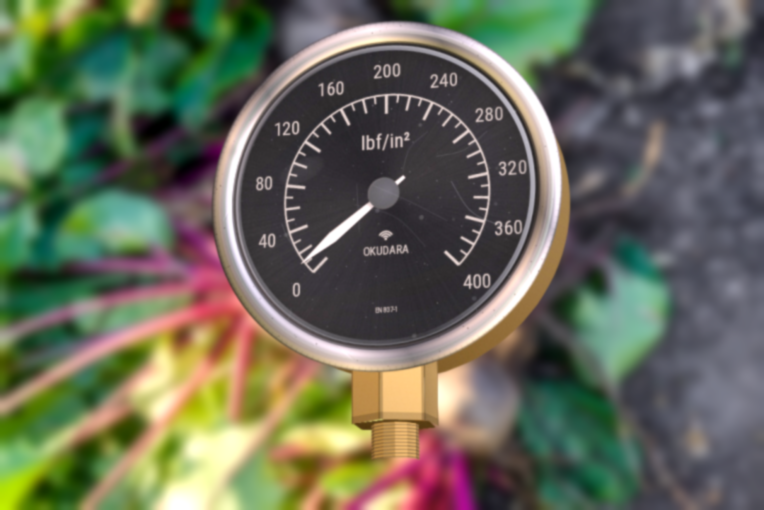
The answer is psi 10
